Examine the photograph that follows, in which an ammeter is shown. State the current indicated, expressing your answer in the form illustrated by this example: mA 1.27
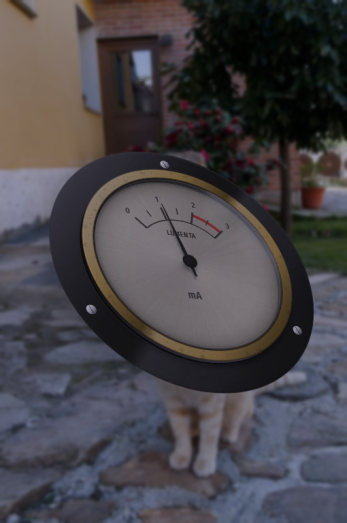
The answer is mA 1
